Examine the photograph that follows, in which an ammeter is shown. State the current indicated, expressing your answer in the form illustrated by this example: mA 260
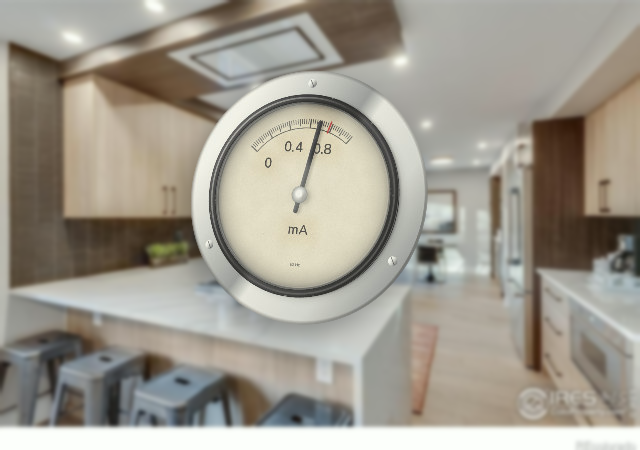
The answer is mA 0.7
